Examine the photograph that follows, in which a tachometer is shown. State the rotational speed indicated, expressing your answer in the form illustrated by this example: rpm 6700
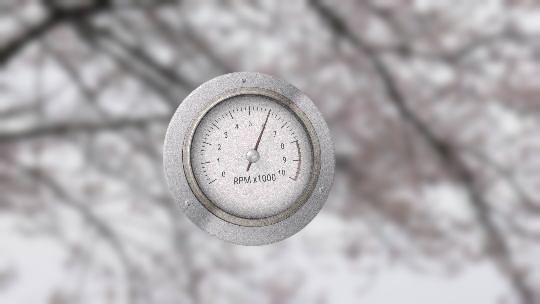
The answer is rpm 6000
